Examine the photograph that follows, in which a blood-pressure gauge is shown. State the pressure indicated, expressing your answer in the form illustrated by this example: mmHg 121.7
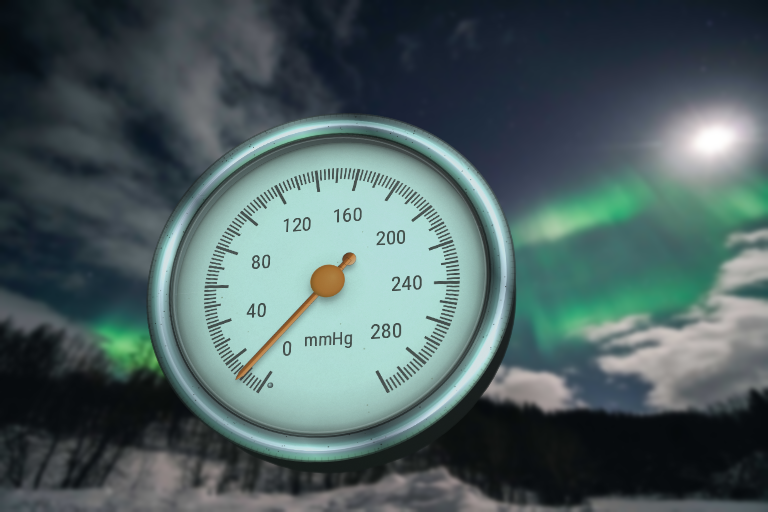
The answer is mmHg 10
